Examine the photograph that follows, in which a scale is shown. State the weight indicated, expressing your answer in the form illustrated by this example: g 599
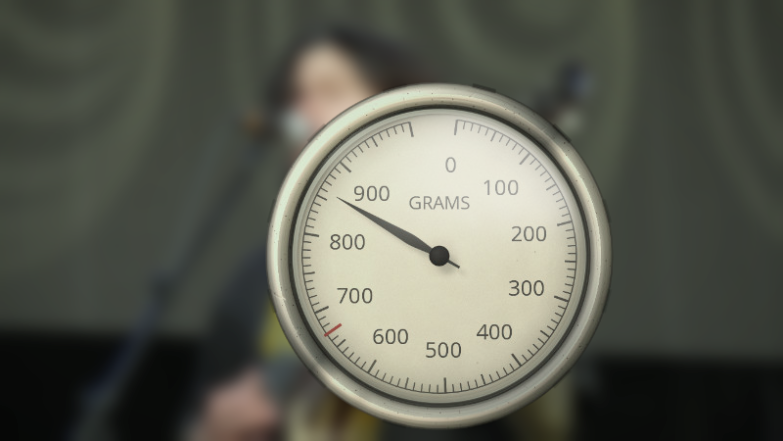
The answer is g 860
